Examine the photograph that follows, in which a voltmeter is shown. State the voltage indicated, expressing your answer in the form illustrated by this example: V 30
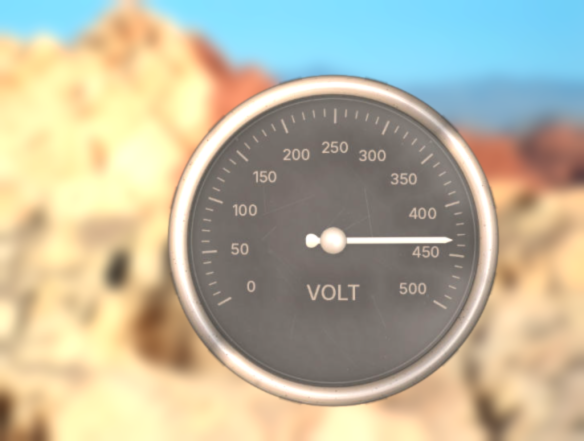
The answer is V 435
